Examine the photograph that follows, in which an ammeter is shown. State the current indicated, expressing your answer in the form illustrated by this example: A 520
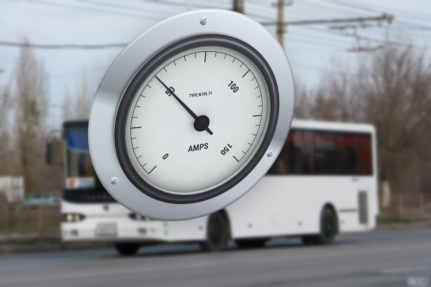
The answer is A 50
